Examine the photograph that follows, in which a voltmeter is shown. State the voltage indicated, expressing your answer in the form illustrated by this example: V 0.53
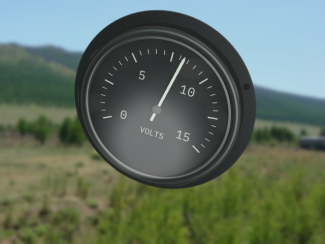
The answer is V 8.25
